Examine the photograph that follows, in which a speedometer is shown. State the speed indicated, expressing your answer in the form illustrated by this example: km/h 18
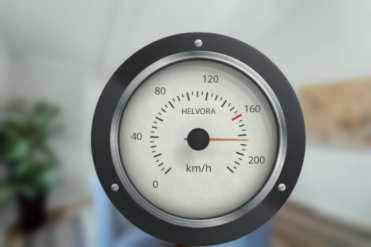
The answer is km/h 185
